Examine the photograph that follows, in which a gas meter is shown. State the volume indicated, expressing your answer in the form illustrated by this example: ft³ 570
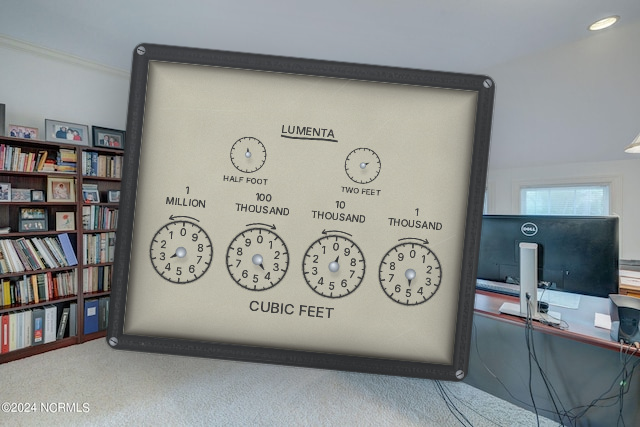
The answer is ft³ 339500
